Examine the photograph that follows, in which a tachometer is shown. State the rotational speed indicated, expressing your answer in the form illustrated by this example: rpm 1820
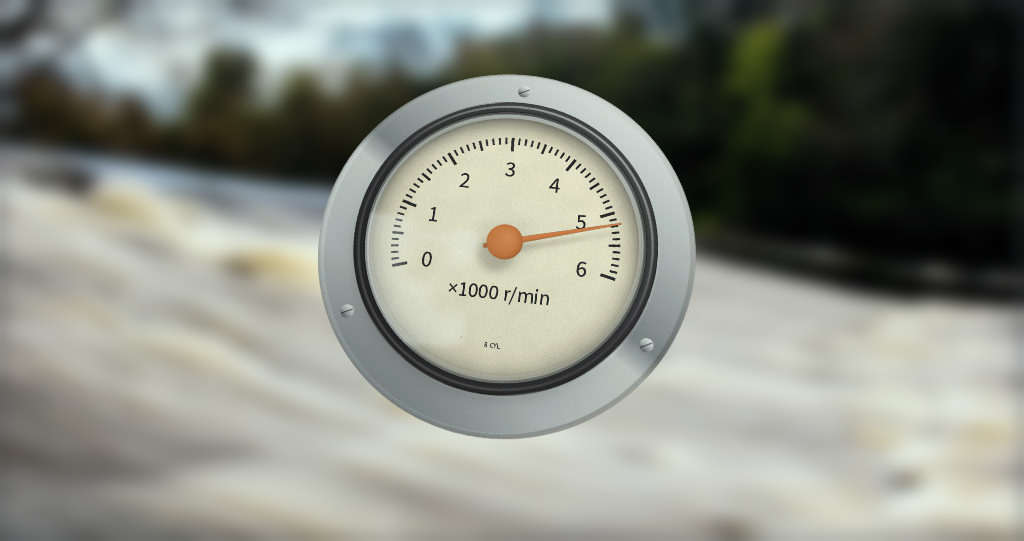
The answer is rpm 5200
